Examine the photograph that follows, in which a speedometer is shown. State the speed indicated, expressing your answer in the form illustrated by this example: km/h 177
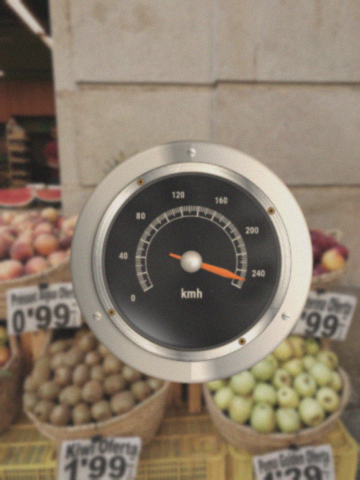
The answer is km/h 250
